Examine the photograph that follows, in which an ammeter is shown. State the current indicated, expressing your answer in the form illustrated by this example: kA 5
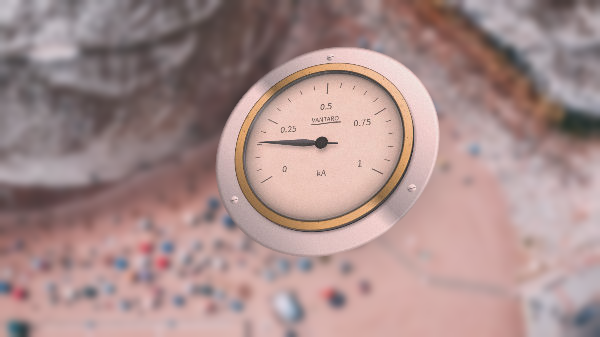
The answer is kA 0.15
